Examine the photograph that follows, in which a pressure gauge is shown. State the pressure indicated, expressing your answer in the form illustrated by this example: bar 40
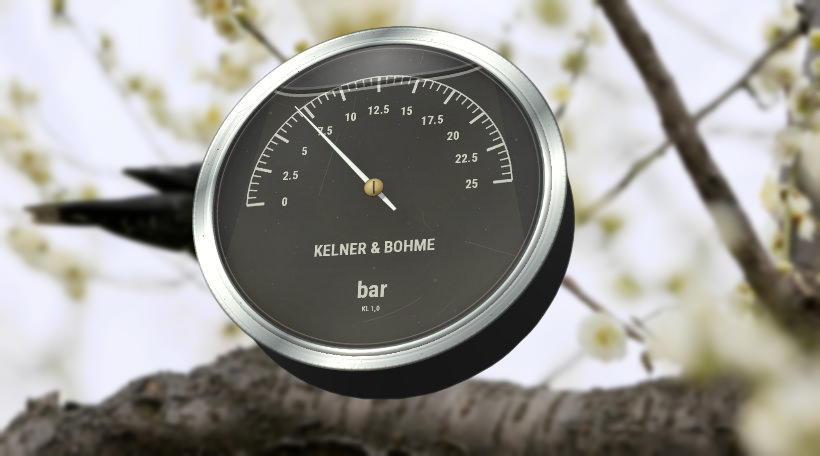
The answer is bar 7
